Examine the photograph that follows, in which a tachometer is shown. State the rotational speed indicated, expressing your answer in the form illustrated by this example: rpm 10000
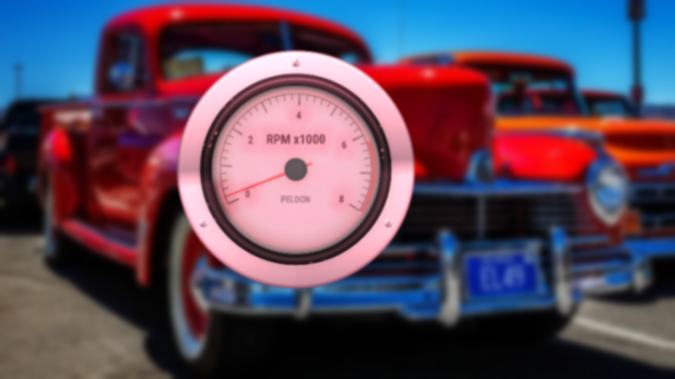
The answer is rpm 200
